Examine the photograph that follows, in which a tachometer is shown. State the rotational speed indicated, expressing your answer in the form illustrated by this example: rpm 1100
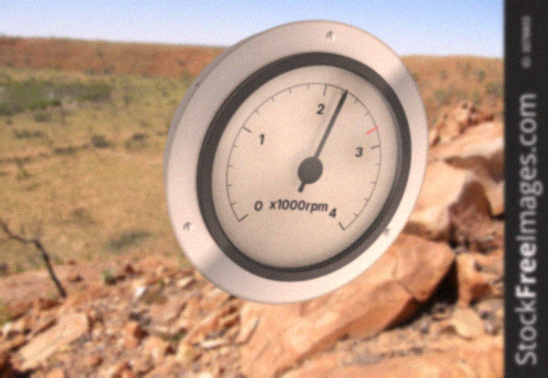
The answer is rpm 2200
